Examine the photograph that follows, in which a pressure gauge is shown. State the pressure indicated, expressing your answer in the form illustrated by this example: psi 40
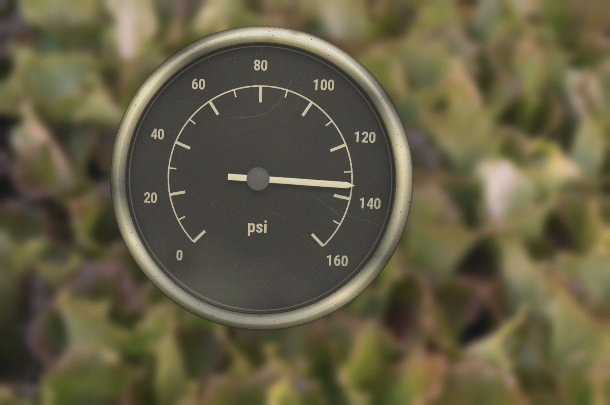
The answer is psi 135
